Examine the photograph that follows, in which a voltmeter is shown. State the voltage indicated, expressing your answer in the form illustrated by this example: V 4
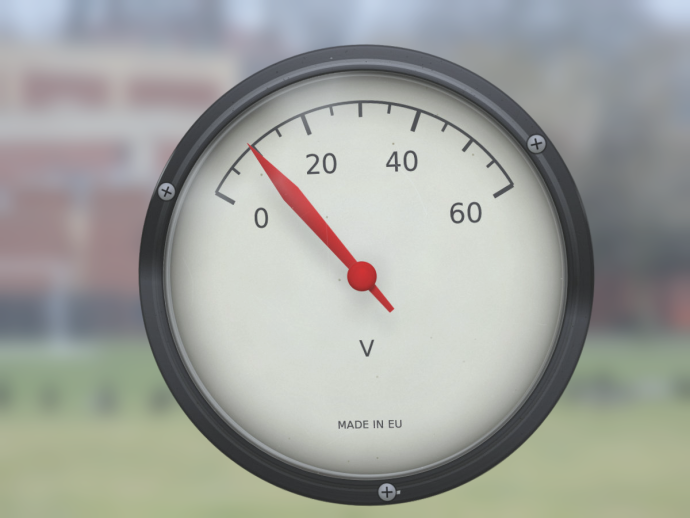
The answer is V 10
